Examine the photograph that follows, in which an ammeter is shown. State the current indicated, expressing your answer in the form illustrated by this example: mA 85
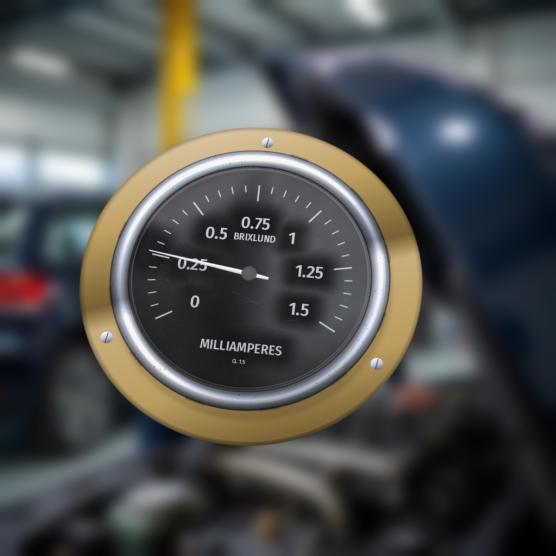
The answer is mA 0.25
